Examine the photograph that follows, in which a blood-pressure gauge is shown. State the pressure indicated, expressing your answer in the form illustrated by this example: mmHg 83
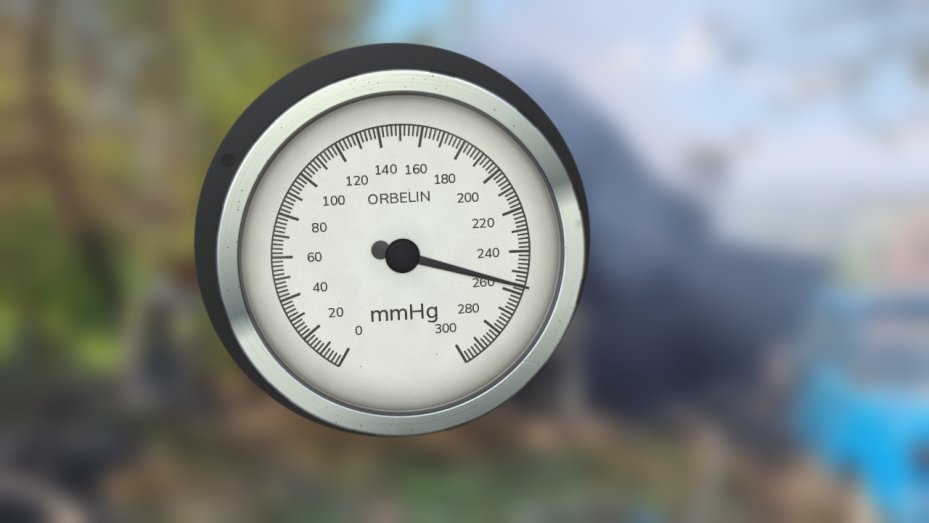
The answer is mmHg 256
